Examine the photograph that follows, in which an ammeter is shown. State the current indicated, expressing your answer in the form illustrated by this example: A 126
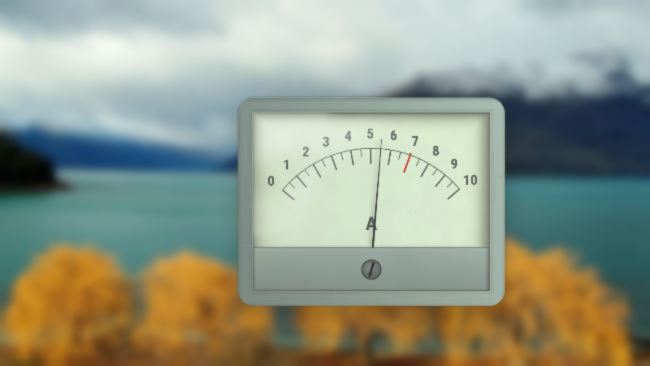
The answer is A 5.5
